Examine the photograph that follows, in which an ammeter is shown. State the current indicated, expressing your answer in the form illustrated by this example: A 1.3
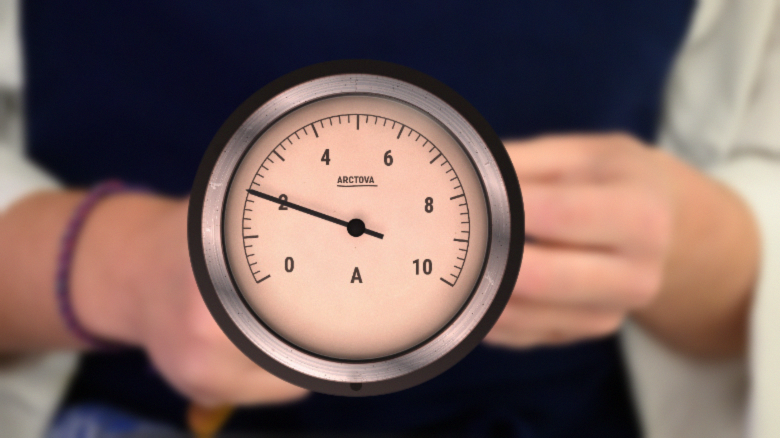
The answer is A 2
